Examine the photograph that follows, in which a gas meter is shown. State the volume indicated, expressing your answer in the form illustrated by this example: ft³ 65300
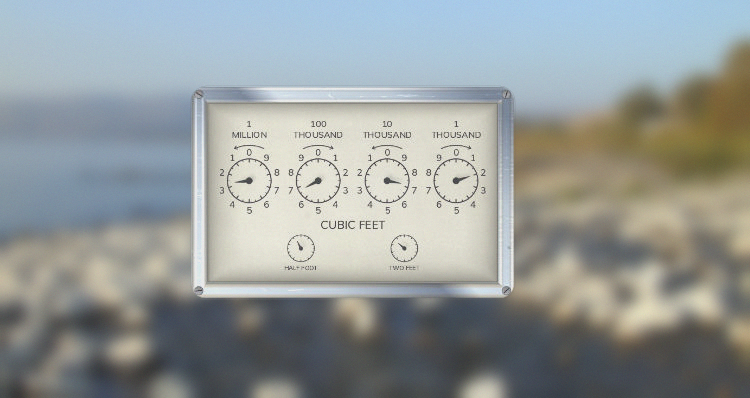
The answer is ft³ 267200
